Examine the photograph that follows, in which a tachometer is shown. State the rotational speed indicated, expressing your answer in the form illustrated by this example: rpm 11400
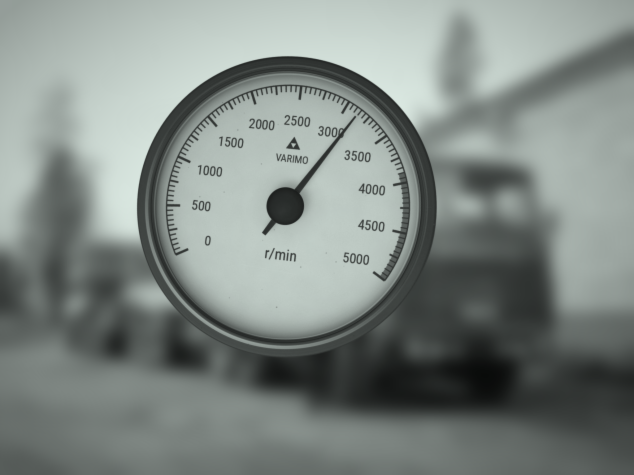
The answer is rpm 3150
